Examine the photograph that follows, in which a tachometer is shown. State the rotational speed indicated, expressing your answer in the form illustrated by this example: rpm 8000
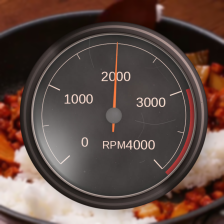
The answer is rpm 2000
